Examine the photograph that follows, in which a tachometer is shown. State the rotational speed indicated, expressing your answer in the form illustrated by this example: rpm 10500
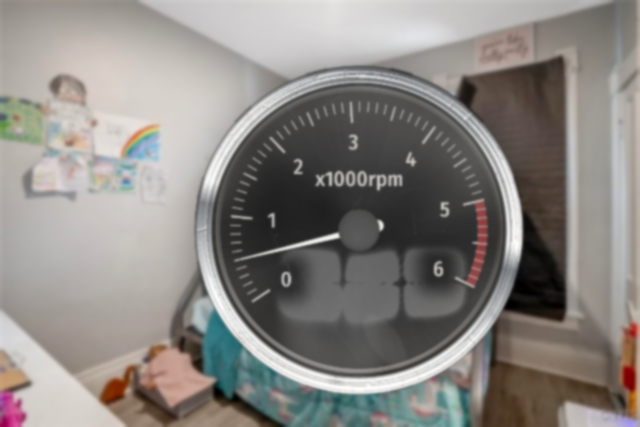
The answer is rpm 500
